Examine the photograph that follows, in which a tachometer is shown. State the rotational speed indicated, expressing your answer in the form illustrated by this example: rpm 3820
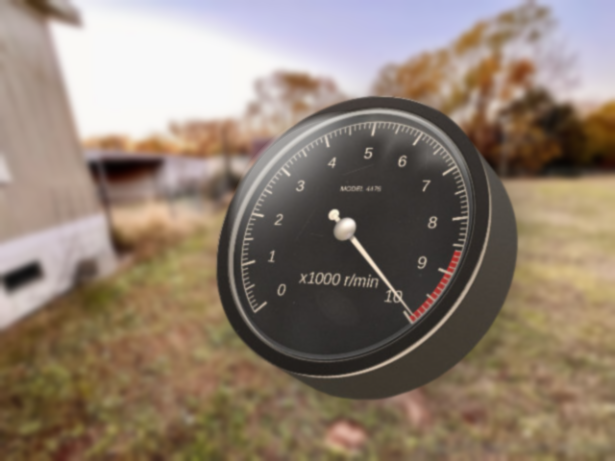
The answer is rpm 9900
